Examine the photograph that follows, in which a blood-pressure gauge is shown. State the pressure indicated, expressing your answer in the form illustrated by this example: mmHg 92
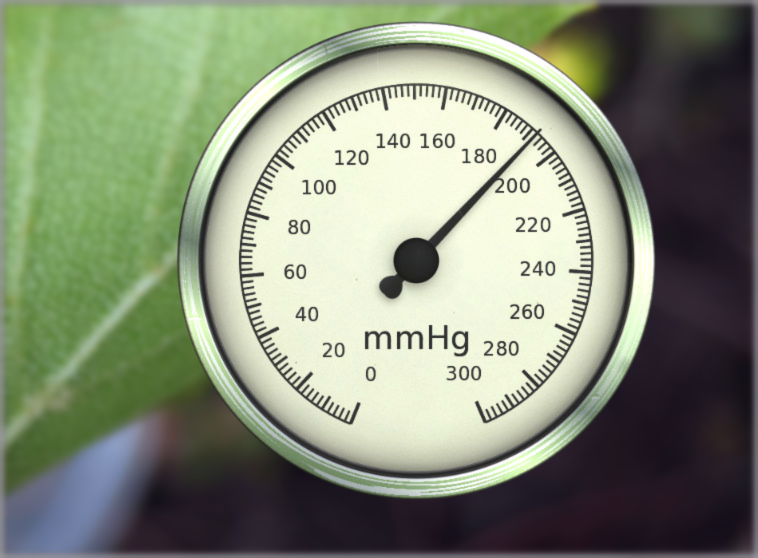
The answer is mmHg 192
